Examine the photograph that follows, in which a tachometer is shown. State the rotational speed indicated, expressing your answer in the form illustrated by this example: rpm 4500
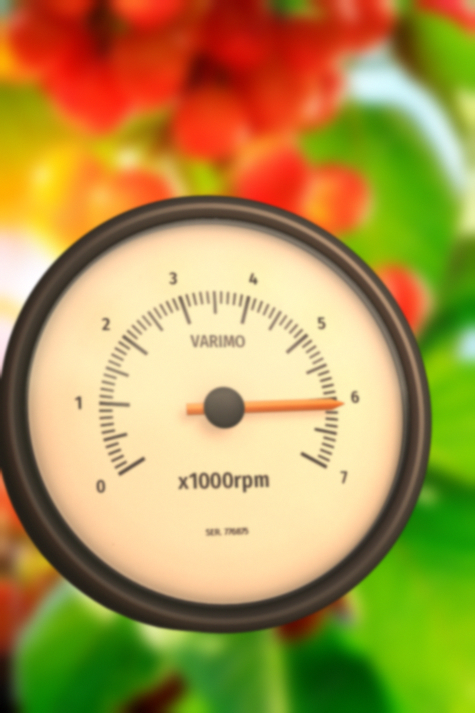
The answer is rpm 6100
